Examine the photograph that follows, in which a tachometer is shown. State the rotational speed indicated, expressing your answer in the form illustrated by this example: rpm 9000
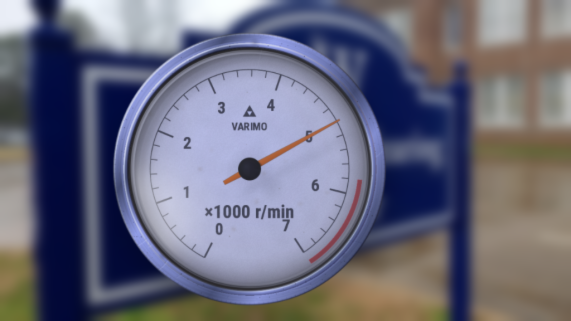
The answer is rpm 5000
